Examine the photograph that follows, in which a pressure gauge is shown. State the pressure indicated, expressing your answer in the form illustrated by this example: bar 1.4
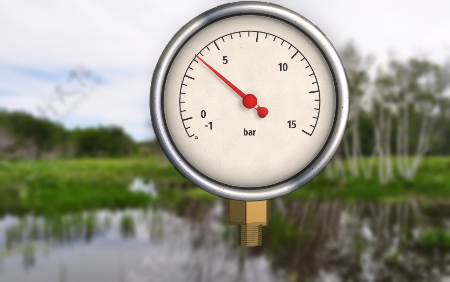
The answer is bar 3.75
